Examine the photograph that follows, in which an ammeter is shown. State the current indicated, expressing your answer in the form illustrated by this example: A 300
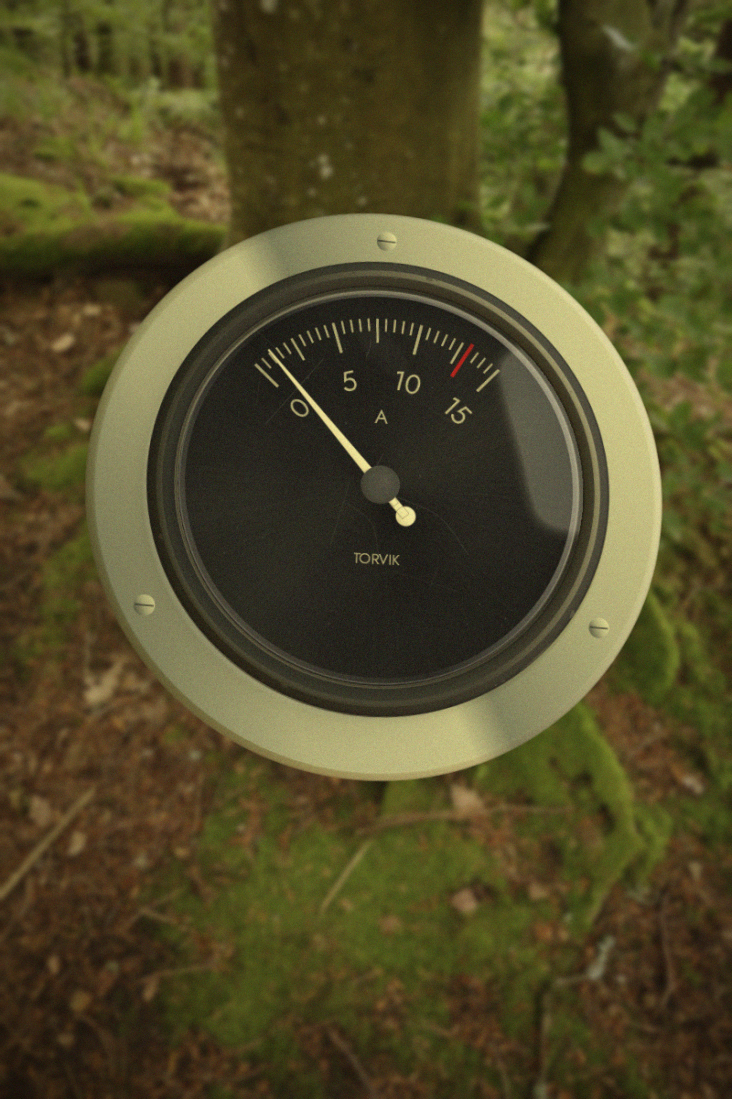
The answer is A 1
